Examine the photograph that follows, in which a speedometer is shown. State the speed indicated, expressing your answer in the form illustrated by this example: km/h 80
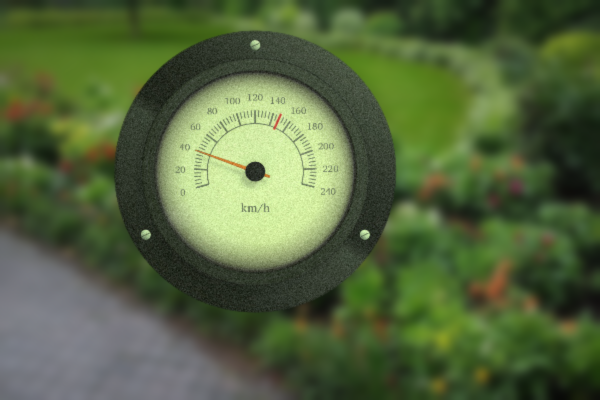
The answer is km/h 40
